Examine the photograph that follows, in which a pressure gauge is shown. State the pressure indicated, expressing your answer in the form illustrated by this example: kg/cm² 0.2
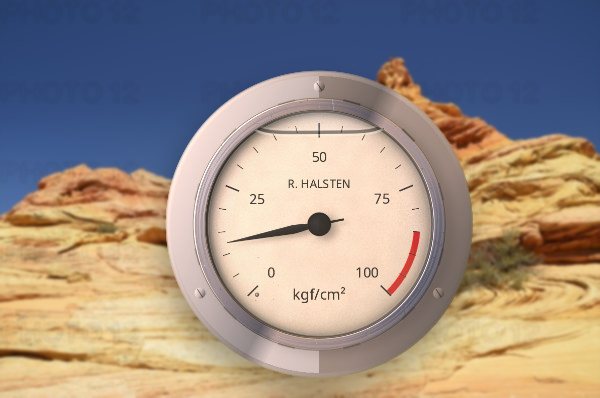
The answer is kg/cm² 12.5
